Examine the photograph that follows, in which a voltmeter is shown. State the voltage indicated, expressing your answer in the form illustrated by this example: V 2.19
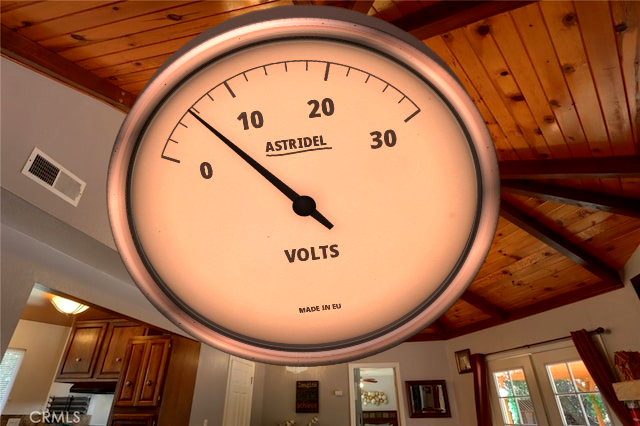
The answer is V 6
